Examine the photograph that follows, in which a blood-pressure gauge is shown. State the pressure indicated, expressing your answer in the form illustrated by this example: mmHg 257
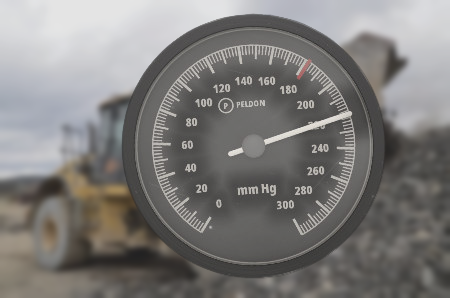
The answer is mmHg 220
